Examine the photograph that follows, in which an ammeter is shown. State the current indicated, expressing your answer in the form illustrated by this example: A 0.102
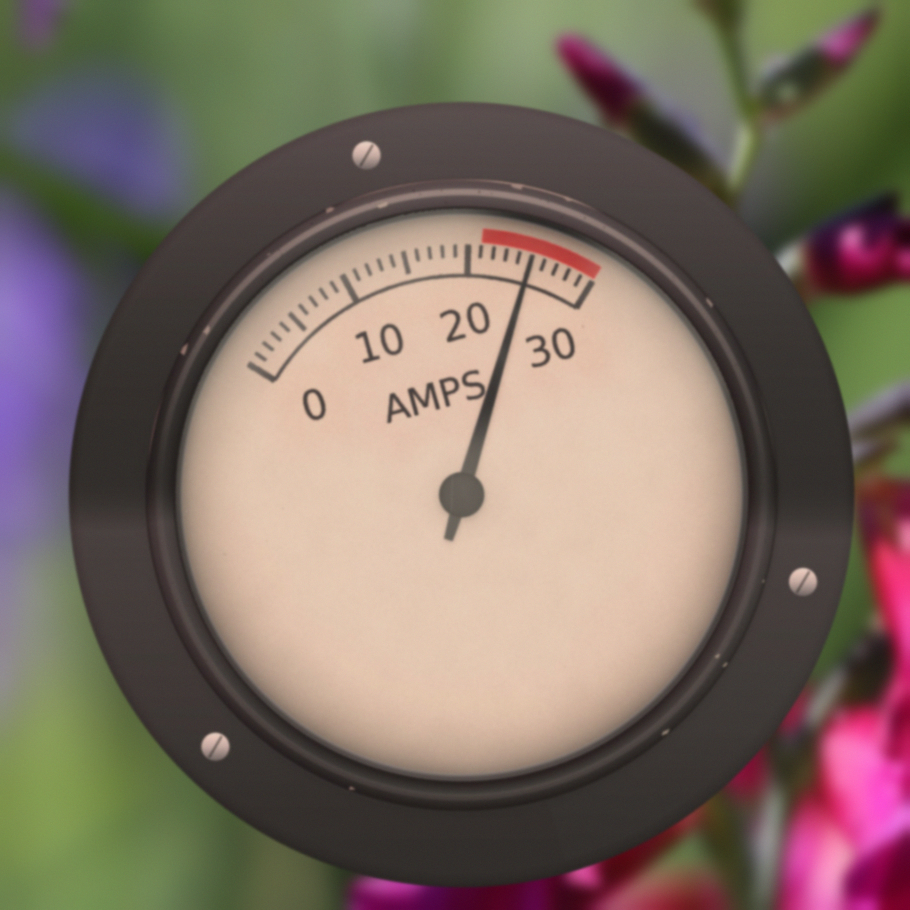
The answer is A 25
